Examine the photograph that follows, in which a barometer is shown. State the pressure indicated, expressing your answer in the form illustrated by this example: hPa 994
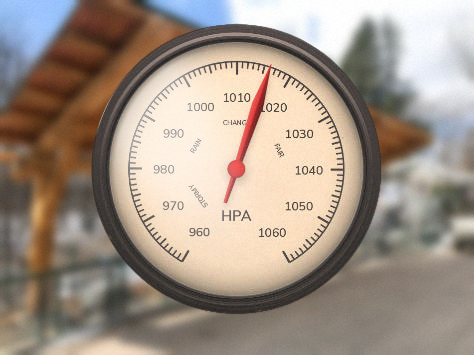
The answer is hPa 1016
